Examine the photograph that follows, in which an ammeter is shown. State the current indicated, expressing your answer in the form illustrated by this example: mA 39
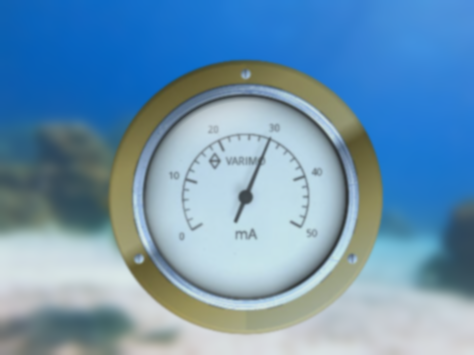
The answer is mA 30
